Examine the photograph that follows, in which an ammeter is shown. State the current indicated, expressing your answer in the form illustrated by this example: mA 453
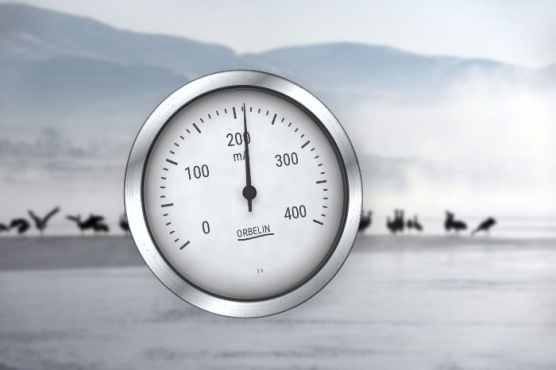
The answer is mA 210
